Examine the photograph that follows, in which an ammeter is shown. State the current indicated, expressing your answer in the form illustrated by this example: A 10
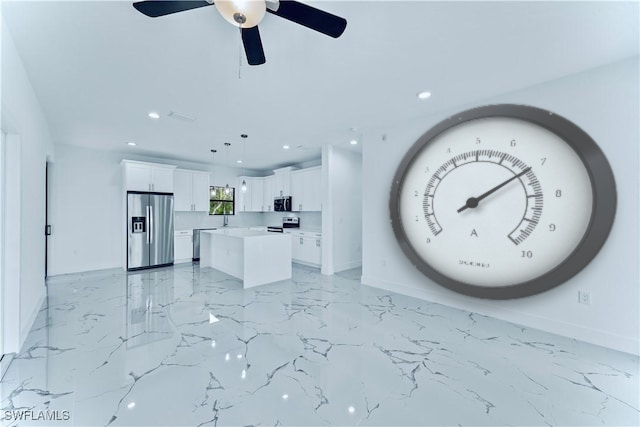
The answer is A 7
